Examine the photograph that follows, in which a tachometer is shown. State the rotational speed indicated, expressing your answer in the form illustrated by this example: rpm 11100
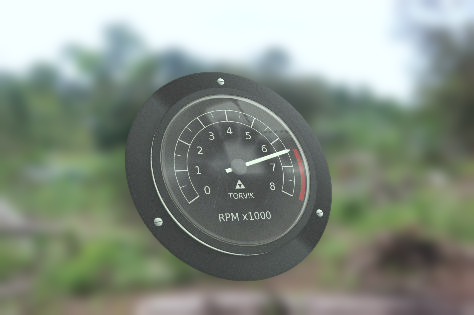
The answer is rpm 6500
